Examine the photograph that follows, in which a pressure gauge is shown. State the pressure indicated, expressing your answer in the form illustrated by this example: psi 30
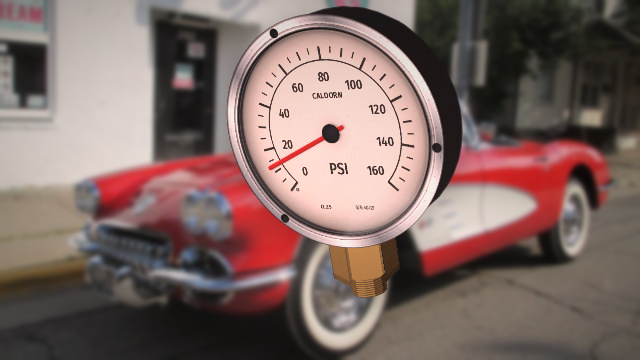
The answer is psi 12.5
